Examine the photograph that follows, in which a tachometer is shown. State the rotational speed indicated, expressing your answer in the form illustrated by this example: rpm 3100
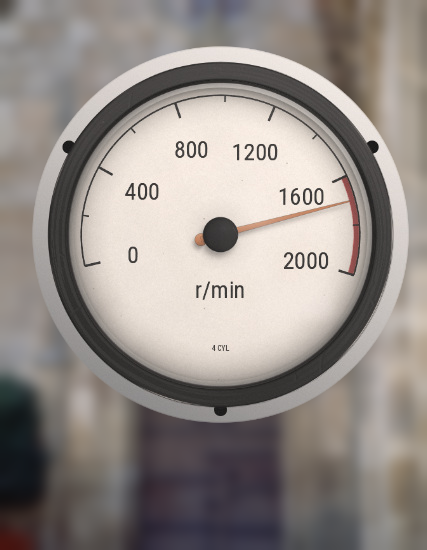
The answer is rpm 1700
